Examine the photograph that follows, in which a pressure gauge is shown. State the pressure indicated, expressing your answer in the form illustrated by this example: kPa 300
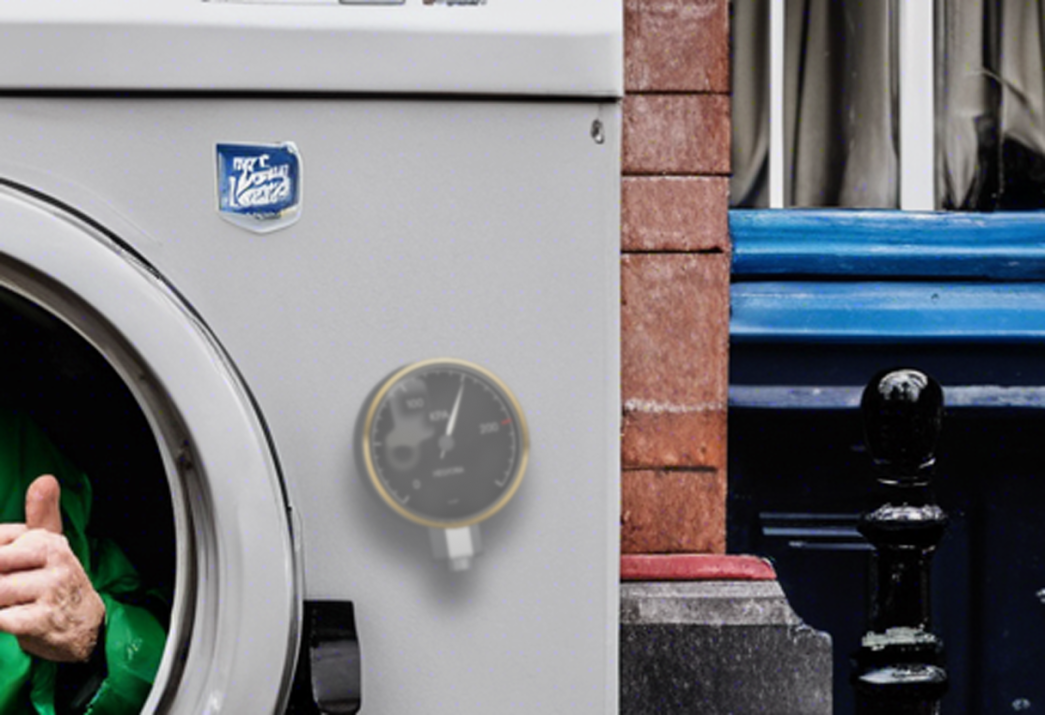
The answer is kPa 150
